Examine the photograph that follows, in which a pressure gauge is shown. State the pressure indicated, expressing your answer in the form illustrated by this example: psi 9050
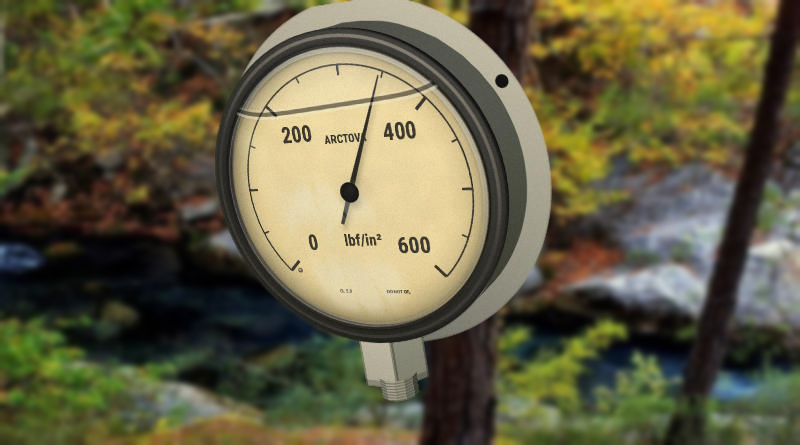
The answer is psi 350
